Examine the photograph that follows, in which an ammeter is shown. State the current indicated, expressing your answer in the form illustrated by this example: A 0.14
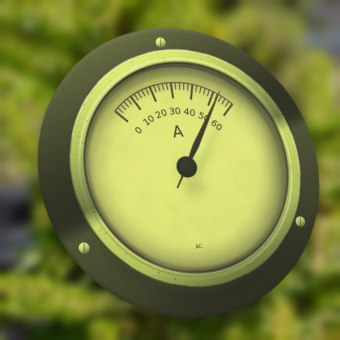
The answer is A 52
